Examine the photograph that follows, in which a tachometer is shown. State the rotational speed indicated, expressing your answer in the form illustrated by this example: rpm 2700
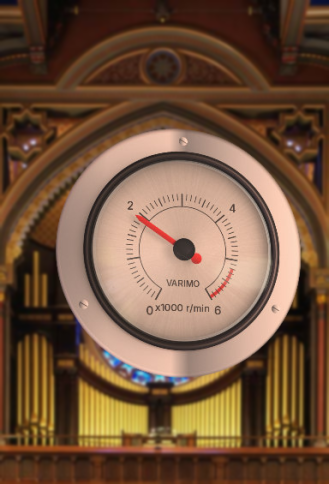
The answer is rpm 1900
